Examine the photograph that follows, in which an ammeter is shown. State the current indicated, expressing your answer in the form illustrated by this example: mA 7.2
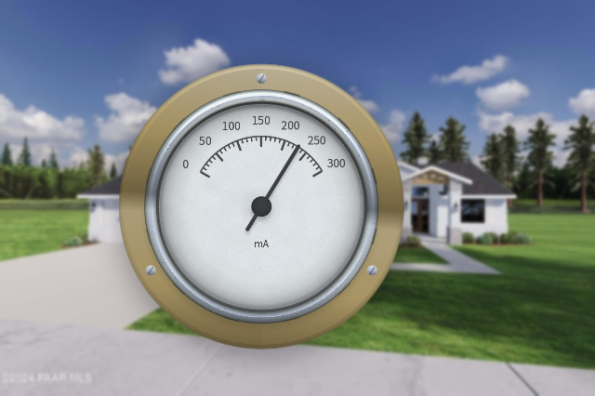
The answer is mA 230
